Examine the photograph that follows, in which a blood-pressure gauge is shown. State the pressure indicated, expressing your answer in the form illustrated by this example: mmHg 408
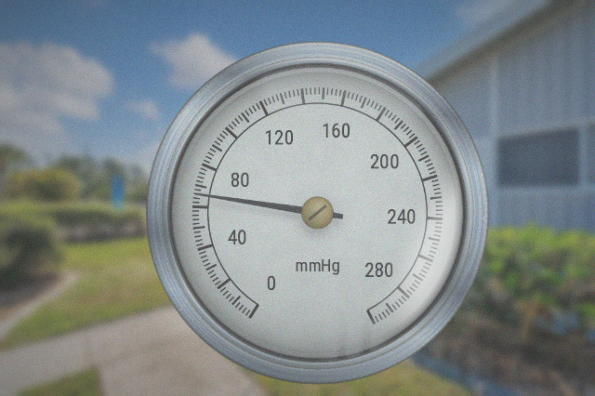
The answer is mmHg 66
